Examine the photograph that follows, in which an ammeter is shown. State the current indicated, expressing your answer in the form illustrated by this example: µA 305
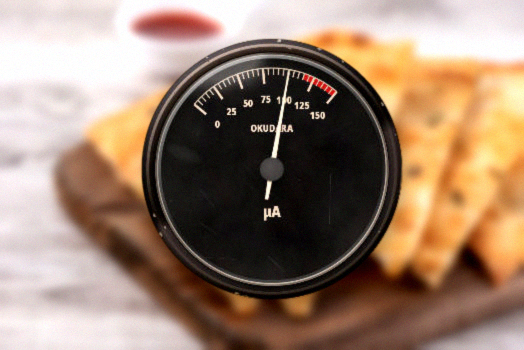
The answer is µA 100
